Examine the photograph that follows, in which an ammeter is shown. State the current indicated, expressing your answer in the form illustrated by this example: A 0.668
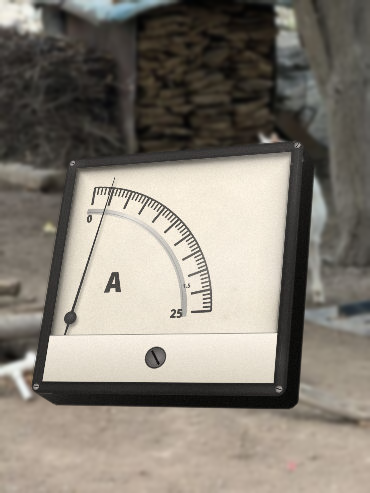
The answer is A 2.5
